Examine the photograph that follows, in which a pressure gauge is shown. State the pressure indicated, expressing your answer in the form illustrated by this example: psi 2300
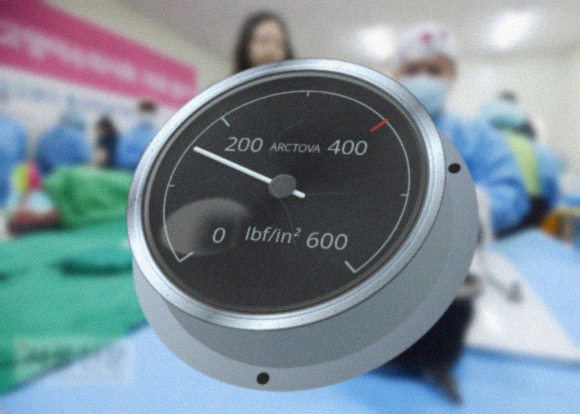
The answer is psi 150
